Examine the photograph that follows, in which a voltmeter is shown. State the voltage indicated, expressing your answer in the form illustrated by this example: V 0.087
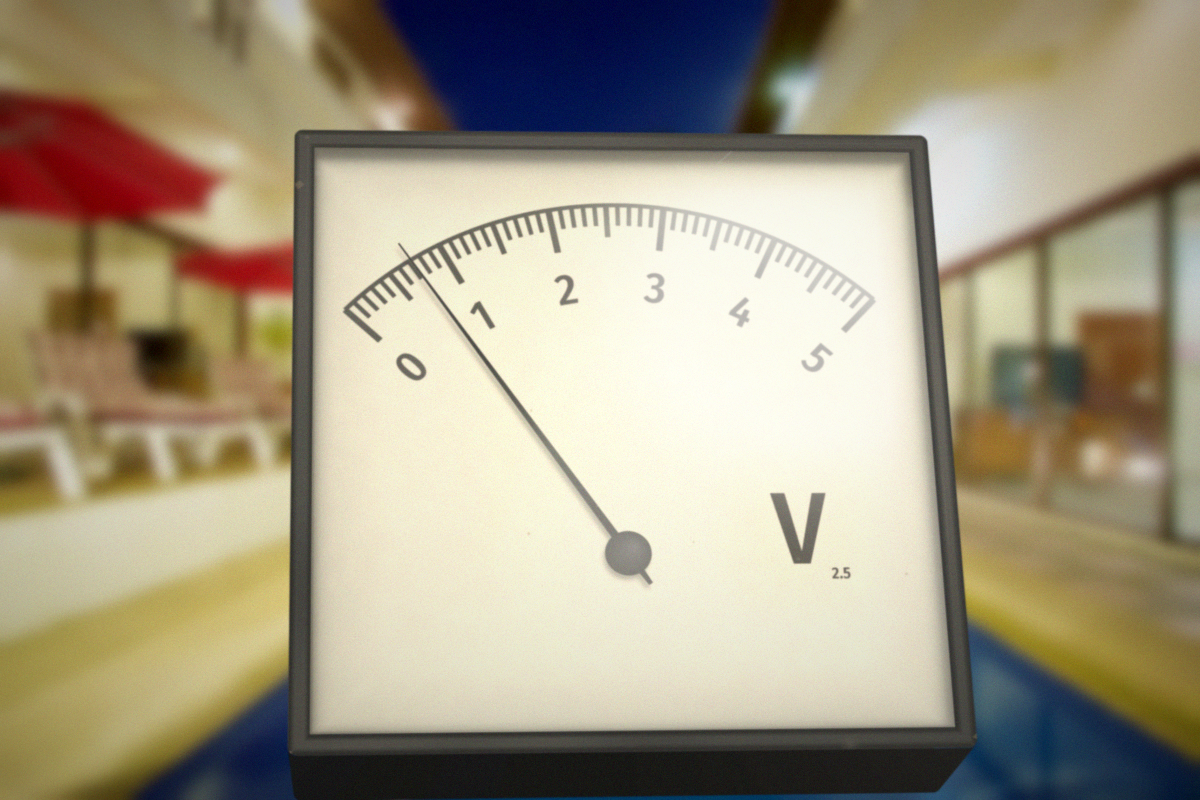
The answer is V 0.7
